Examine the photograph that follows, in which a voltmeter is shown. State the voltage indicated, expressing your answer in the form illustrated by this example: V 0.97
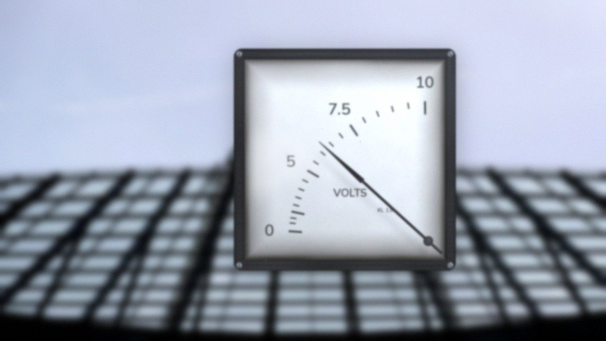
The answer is V 6.25
